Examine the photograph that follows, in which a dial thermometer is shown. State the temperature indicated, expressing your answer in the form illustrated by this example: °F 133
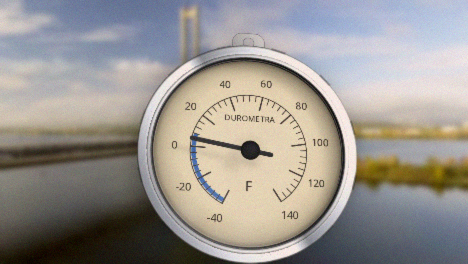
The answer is °F 4
